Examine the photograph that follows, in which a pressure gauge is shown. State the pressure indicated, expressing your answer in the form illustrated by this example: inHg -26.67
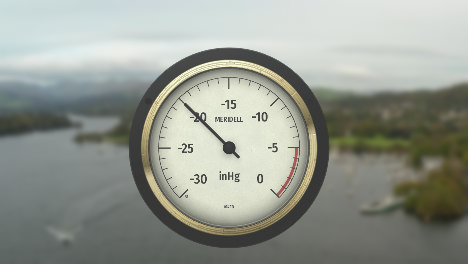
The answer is inHg -20
